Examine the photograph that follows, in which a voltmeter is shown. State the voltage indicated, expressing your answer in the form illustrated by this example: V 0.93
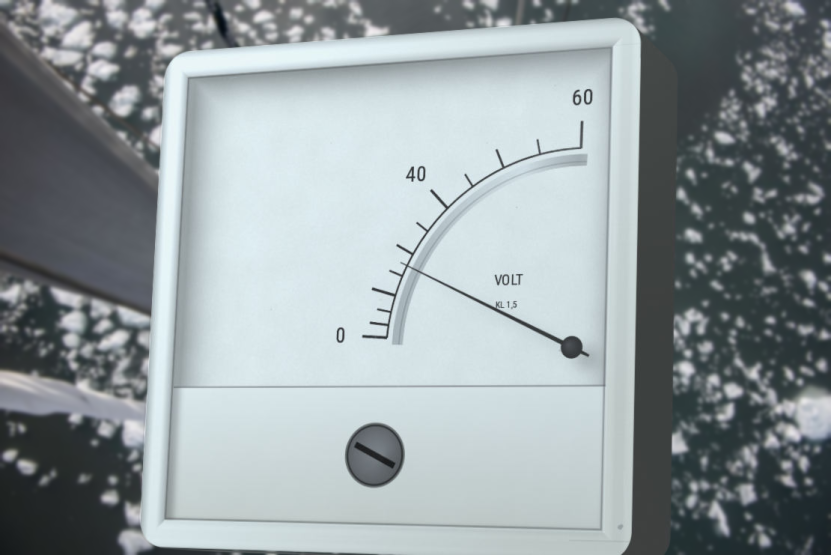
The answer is V 27.5
